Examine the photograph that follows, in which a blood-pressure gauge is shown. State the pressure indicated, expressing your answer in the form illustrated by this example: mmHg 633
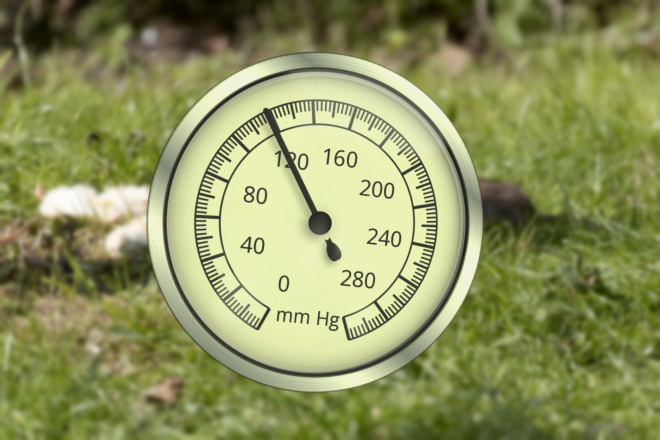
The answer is mmHg 118
